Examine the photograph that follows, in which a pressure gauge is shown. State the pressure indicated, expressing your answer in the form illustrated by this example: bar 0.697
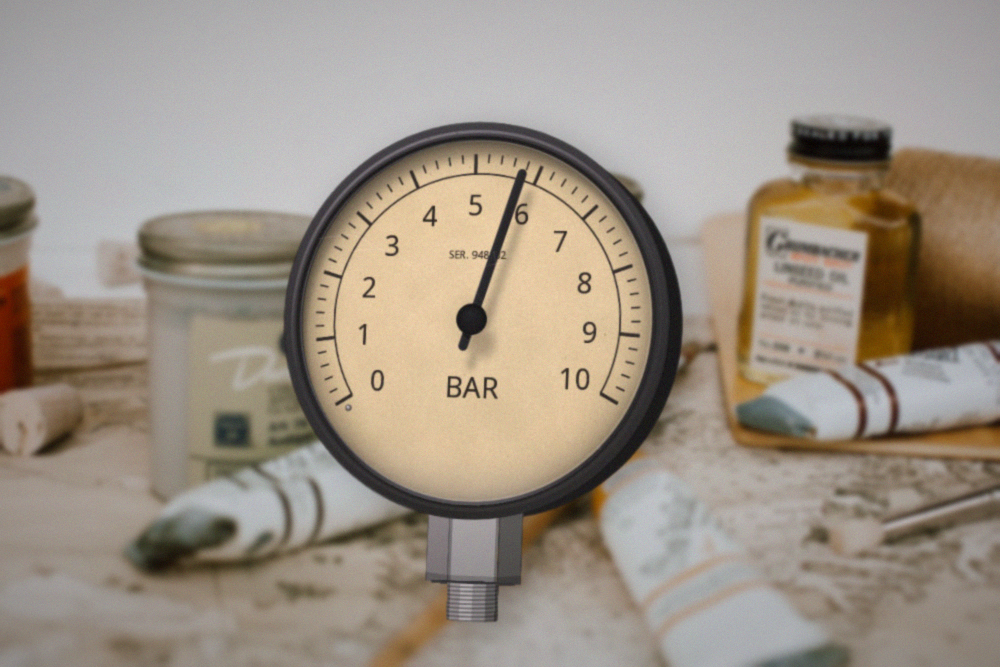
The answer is bar 5.8
